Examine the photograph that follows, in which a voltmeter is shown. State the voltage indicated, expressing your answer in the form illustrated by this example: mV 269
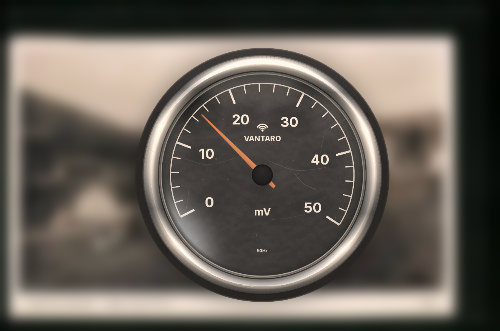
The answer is mV 15
